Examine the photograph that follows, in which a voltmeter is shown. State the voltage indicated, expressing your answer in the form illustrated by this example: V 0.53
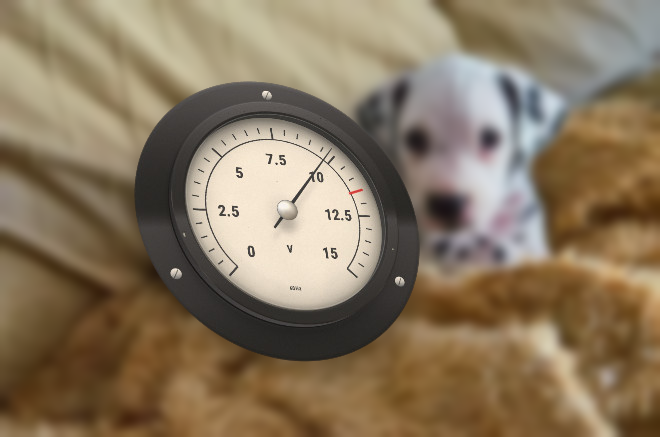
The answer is V 9.75
